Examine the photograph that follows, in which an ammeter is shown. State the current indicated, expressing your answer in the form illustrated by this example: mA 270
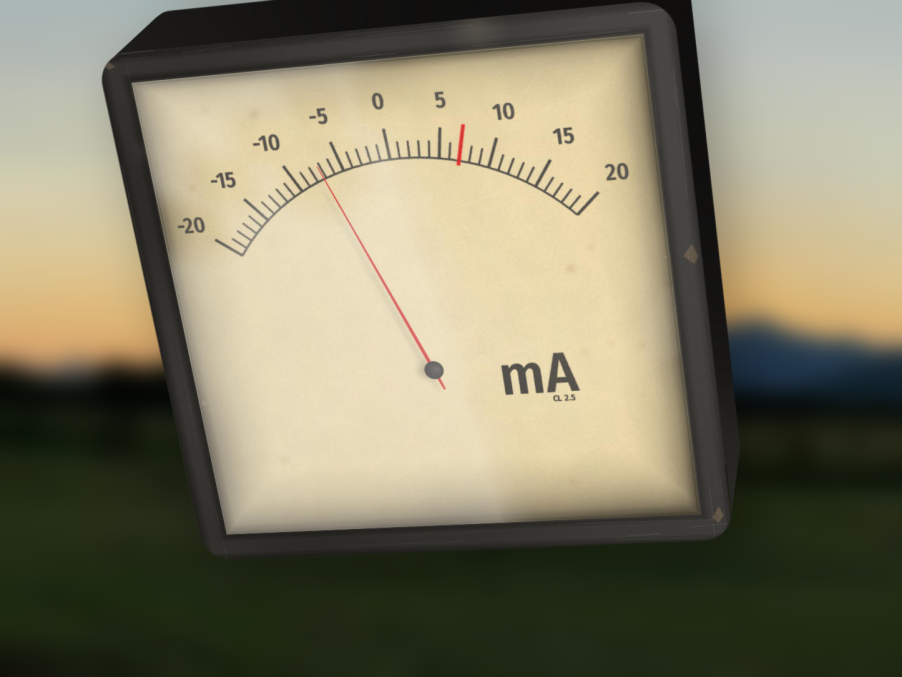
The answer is mA -7
